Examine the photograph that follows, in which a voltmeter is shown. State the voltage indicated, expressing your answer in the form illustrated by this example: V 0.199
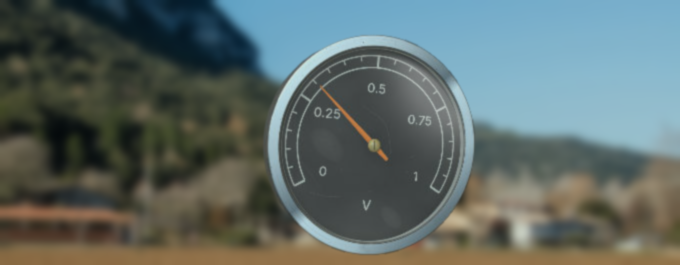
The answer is V 0.3
